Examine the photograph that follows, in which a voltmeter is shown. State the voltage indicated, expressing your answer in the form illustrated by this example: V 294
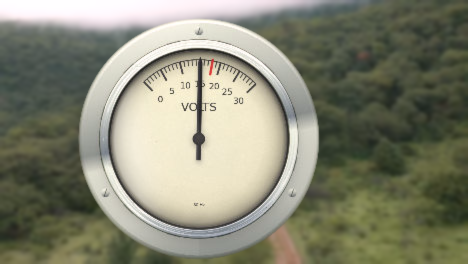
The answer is V 15
